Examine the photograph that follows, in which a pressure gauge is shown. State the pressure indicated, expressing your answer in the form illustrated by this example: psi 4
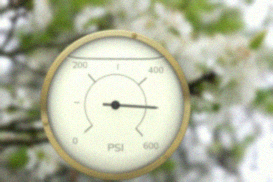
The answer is psi 500
